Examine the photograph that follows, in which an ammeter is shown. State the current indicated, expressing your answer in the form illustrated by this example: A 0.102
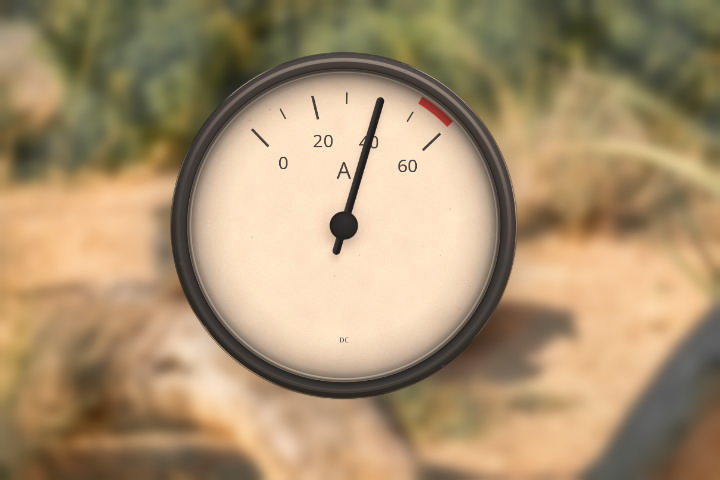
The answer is A 40
